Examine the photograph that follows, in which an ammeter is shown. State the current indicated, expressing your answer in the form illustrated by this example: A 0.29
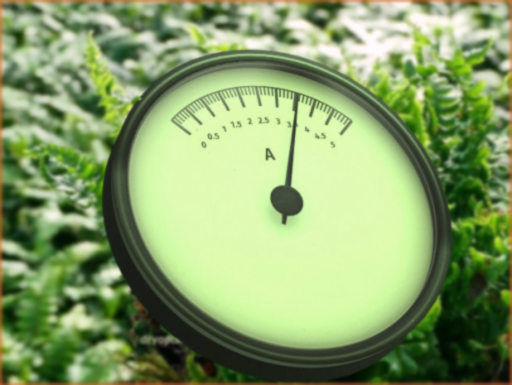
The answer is A 3.5
